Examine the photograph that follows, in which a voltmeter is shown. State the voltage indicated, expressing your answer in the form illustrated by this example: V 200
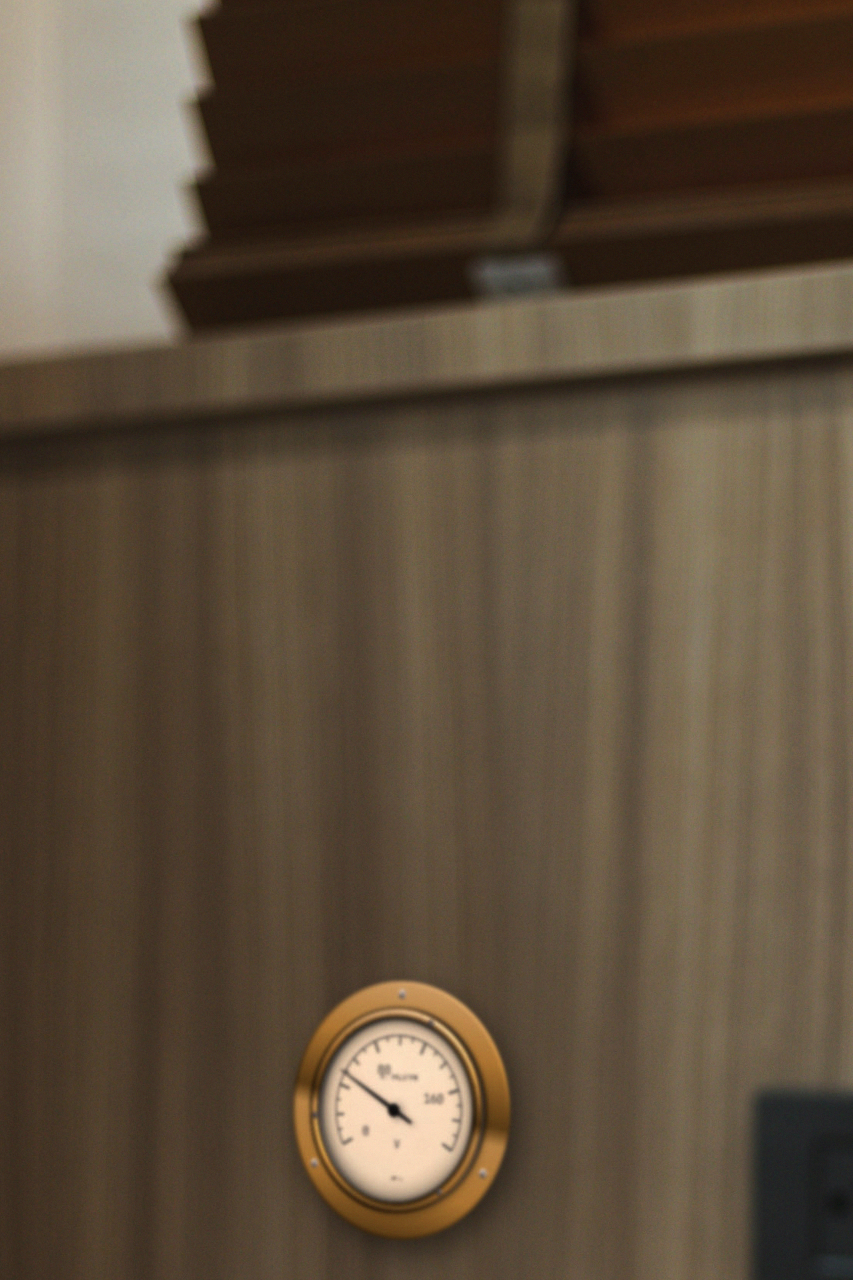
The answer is V 50
